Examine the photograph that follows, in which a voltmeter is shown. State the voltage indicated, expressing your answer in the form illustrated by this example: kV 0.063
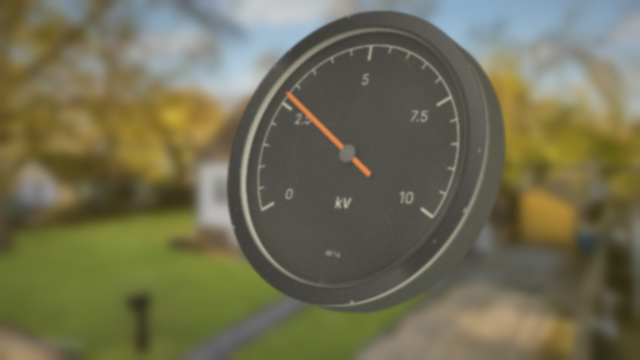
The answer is kV 2.75
